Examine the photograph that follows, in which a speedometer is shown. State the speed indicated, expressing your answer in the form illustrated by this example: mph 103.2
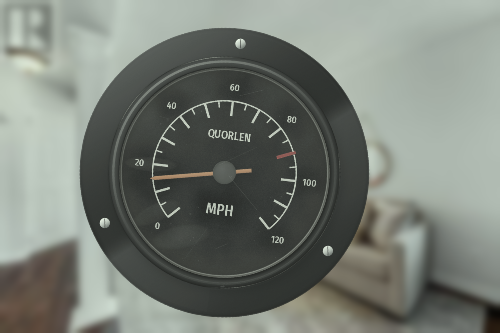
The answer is mph 15
